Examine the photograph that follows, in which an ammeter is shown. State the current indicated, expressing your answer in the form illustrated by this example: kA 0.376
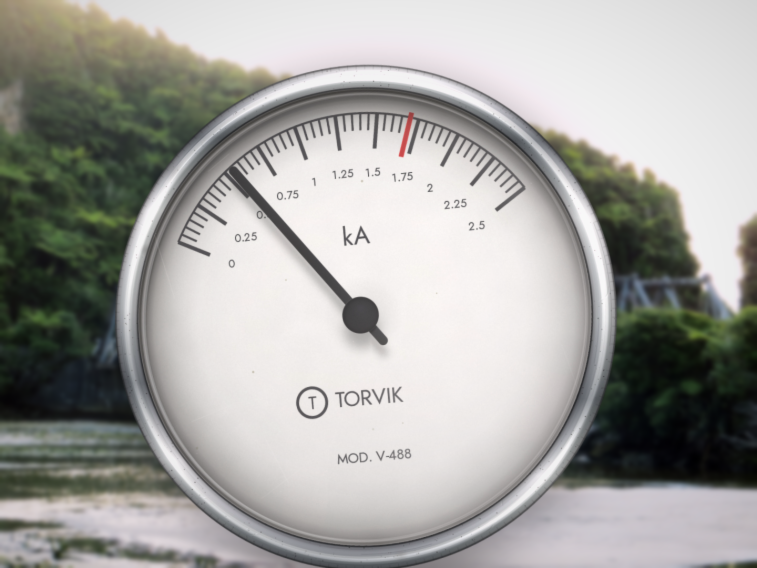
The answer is kA 0.55
